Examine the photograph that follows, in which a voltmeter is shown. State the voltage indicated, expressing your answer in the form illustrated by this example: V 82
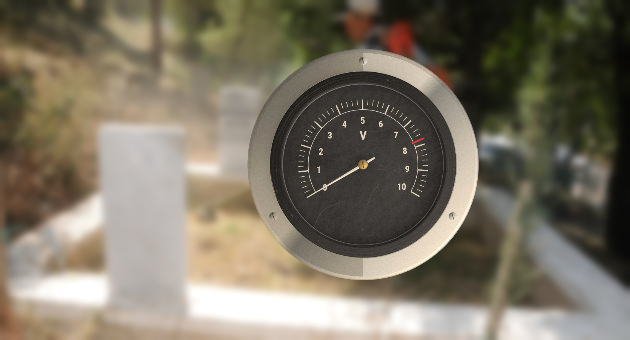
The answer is V 0
